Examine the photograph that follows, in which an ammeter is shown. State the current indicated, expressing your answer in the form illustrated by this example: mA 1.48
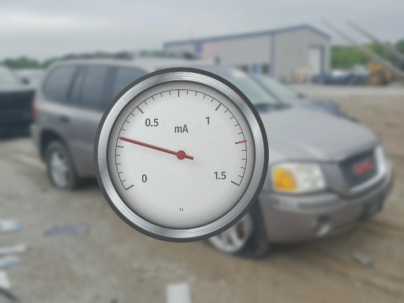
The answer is mA 0.3
